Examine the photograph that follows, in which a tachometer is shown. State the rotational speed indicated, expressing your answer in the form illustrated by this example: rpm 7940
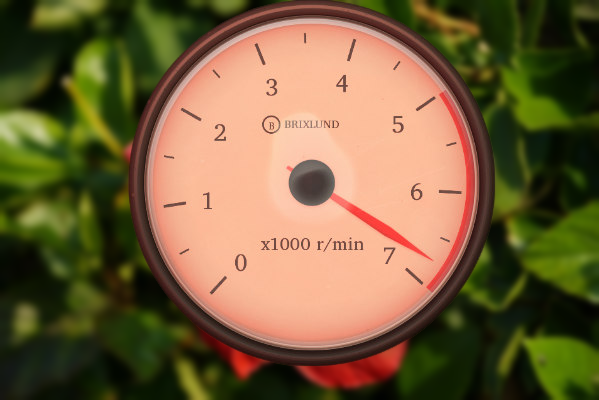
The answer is rpm 6750
